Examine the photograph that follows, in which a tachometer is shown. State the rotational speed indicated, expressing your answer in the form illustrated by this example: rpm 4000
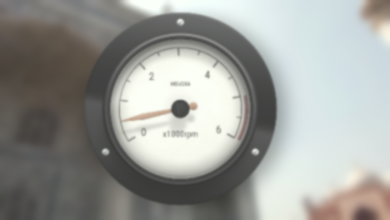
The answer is rpm 500
